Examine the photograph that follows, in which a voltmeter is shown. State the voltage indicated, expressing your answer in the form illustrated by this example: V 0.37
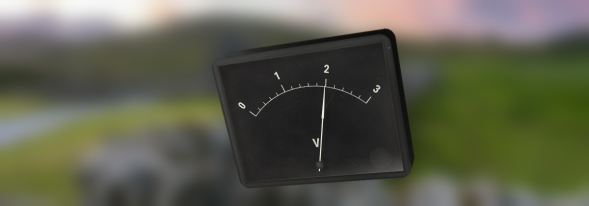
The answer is V 2
